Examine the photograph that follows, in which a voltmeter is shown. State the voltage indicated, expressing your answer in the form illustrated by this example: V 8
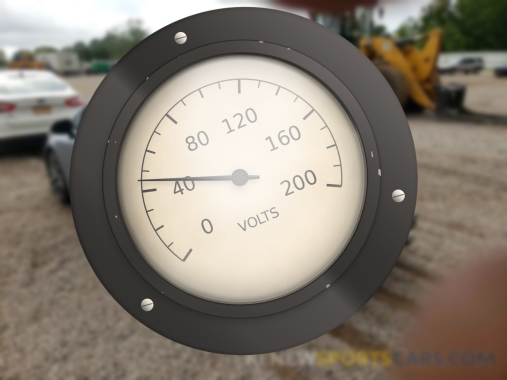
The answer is V 45
